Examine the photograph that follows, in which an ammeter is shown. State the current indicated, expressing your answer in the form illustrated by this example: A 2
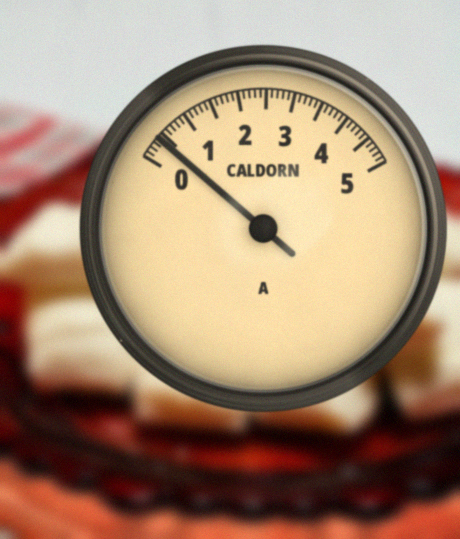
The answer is A 0.4
